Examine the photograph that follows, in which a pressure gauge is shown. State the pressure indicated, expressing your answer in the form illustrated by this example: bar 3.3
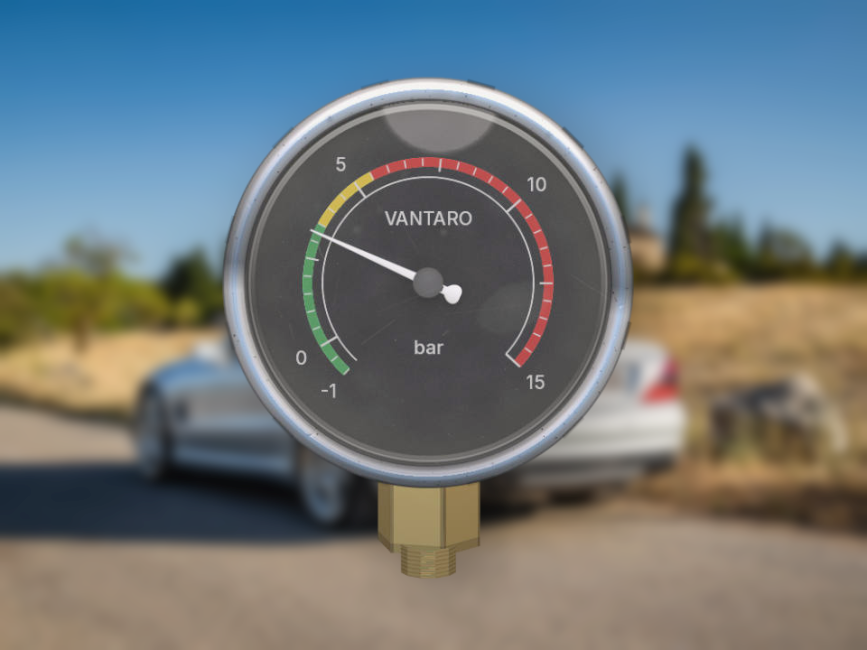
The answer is bar 3.25
